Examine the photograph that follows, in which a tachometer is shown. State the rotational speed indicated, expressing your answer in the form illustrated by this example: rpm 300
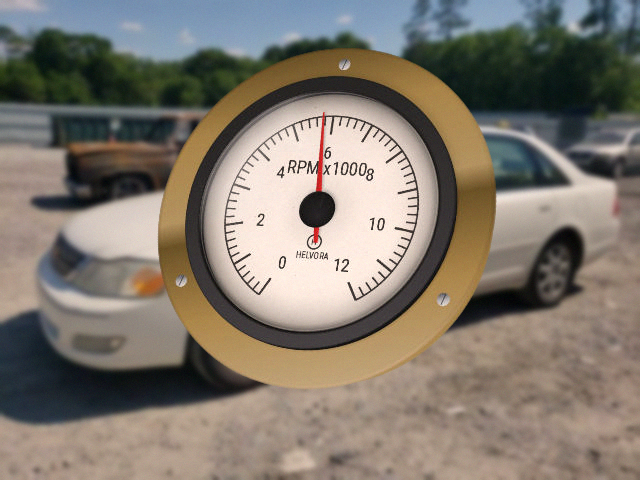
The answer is rpm 5800
